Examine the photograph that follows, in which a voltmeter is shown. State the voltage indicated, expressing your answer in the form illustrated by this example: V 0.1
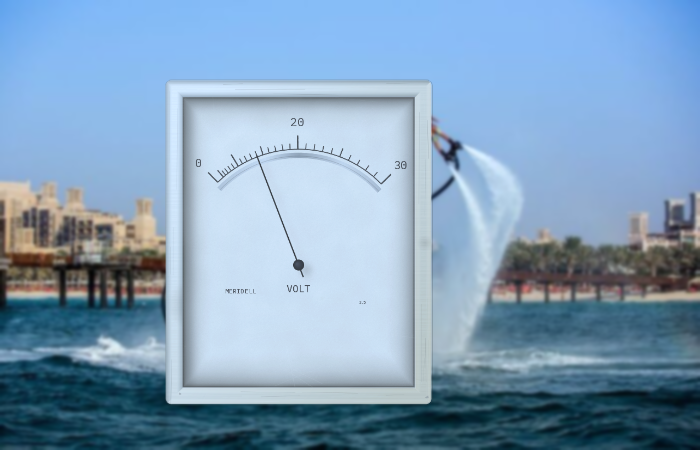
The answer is V 14
